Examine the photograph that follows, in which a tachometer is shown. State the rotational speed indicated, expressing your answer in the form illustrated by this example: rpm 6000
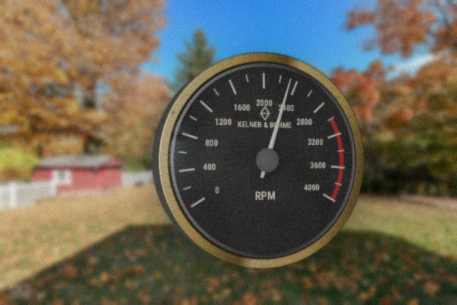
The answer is rpm 2300
